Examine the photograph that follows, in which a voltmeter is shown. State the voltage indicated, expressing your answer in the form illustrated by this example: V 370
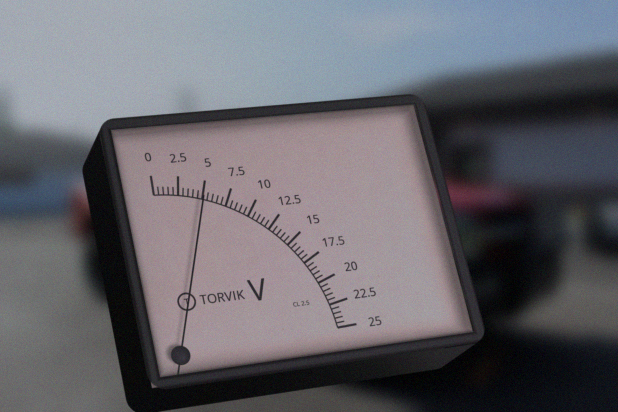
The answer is V 5
